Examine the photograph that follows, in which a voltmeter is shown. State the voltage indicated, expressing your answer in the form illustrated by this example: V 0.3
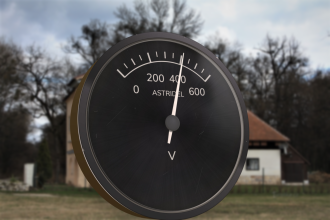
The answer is V 400
